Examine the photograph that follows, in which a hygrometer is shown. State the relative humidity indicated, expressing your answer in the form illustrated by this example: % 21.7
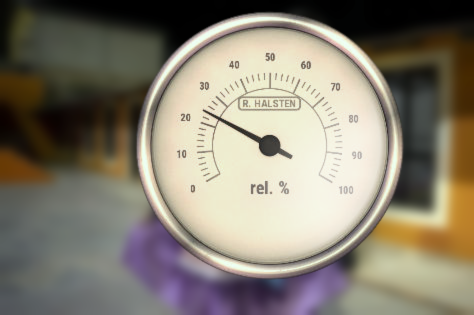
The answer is % 24
